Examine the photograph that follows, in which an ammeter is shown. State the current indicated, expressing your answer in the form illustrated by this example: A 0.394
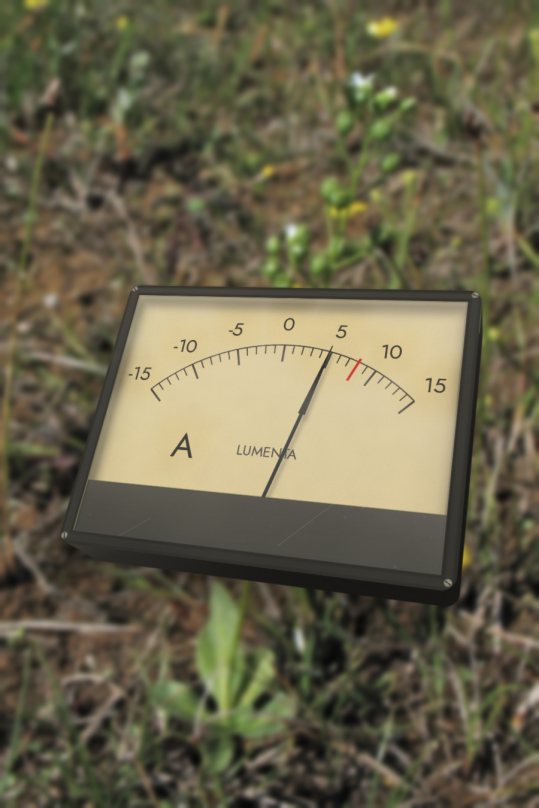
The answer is A 5
